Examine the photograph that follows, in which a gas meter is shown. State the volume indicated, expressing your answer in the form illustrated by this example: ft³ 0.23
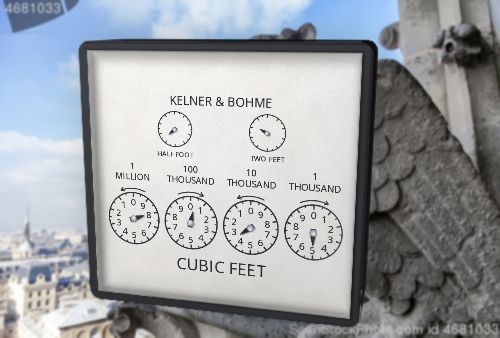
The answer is ft³ 803500
